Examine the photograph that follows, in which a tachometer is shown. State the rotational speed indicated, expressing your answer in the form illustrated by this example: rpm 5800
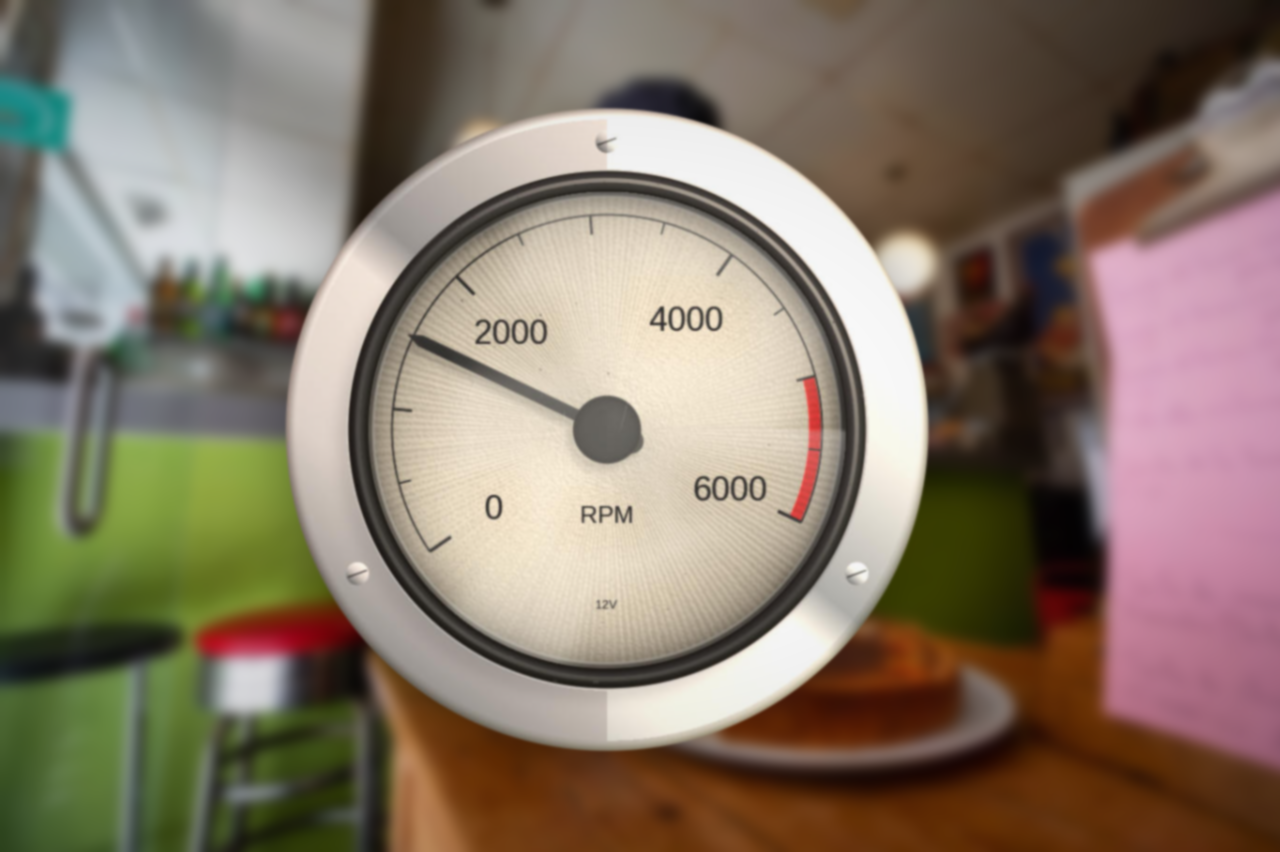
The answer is rpm 1500
